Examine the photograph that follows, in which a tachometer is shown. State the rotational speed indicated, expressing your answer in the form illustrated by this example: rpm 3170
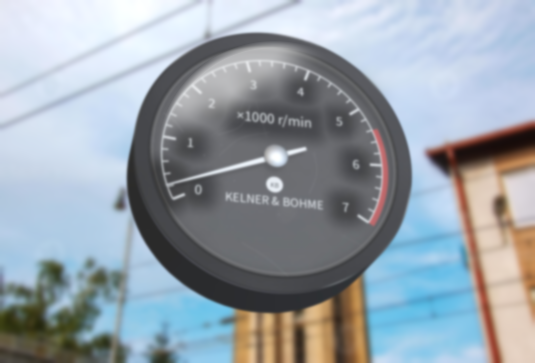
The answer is rpm 200
